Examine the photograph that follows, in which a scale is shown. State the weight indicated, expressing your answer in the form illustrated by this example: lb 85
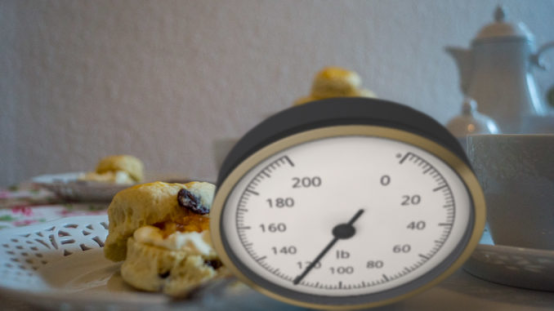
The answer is lb 120
